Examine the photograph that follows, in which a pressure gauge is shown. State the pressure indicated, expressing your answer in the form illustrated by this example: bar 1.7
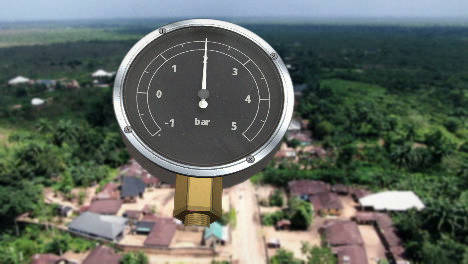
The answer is bar 2
